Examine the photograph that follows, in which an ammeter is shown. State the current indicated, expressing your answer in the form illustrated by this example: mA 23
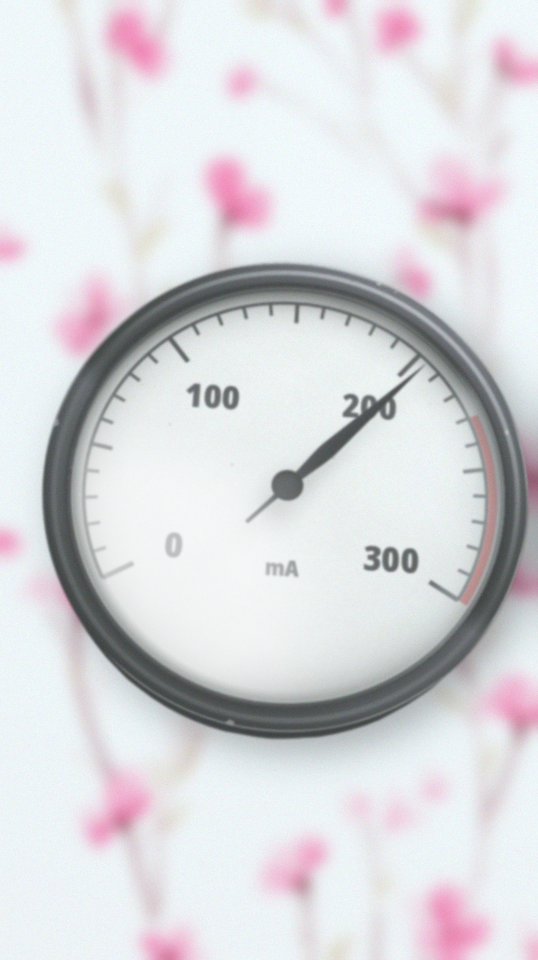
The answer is mA 205
